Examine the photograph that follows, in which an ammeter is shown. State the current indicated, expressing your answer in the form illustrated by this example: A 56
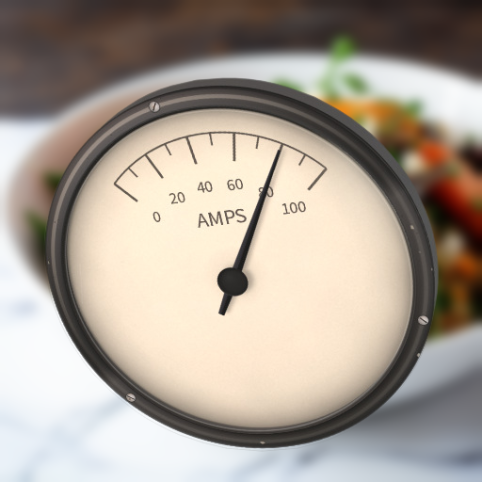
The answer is A 80
